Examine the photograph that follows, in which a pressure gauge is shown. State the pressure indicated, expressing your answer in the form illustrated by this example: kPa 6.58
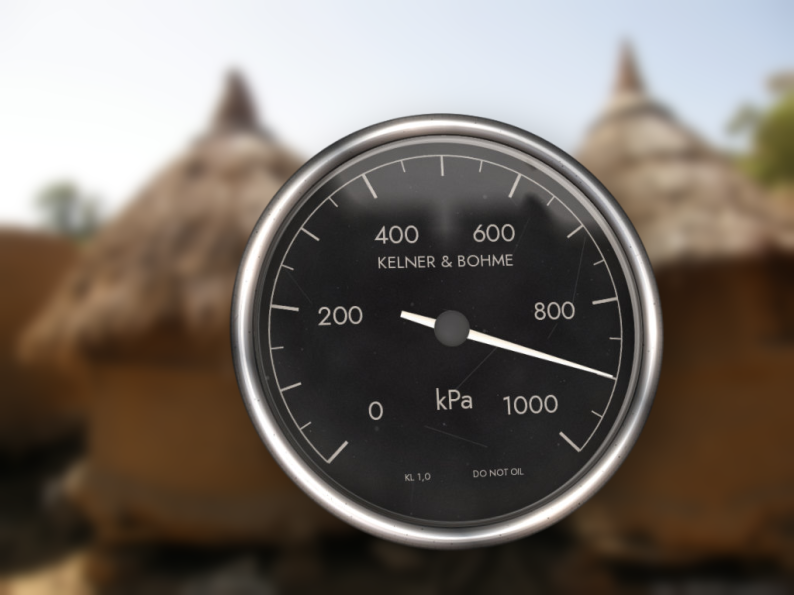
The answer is kPa 900
